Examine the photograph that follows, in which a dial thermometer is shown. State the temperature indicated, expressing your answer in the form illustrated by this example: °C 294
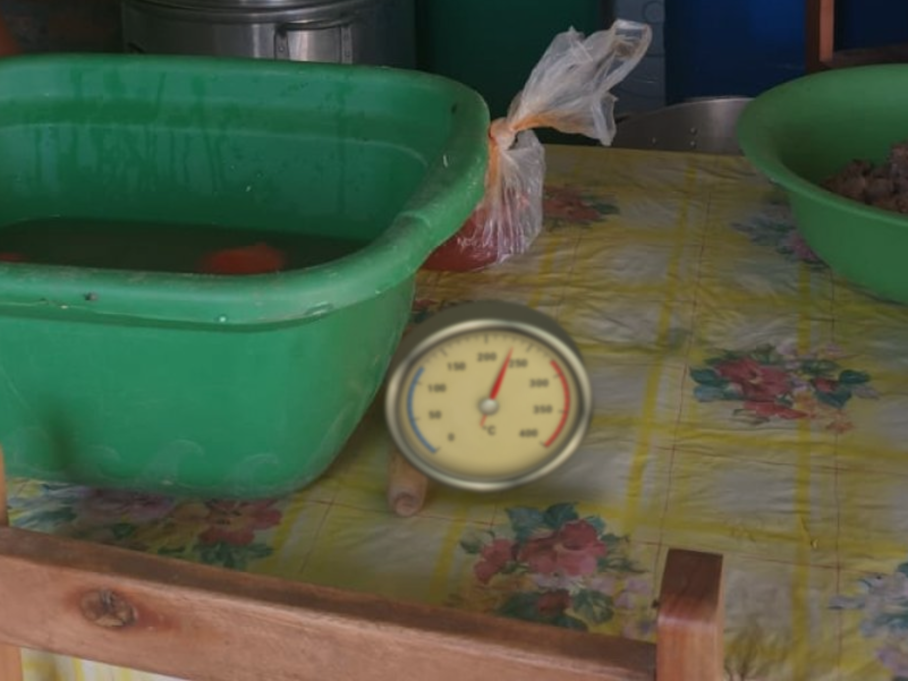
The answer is °C 230
